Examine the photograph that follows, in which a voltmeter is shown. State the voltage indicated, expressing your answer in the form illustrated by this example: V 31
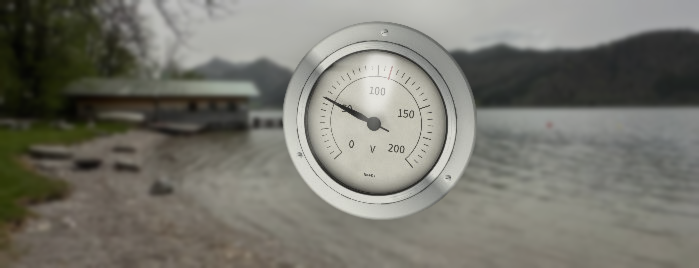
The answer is V 50
